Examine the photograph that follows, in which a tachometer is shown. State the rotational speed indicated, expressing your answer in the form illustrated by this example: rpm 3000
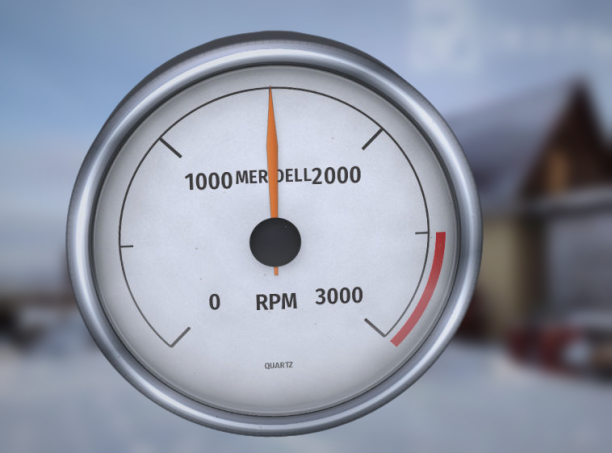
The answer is rpm 1500
